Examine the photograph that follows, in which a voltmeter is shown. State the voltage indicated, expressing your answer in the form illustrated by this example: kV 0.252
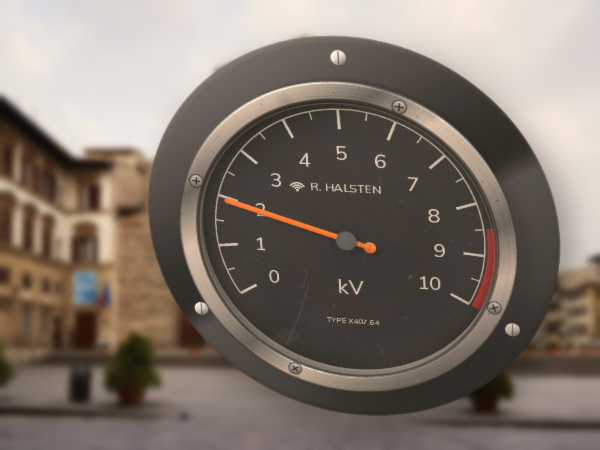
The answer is kV 2
